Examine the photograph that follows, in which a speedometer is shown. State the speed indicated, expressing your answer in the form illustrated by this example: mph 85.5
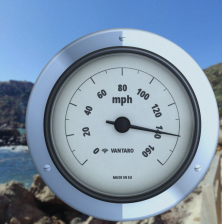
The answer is mph 140
